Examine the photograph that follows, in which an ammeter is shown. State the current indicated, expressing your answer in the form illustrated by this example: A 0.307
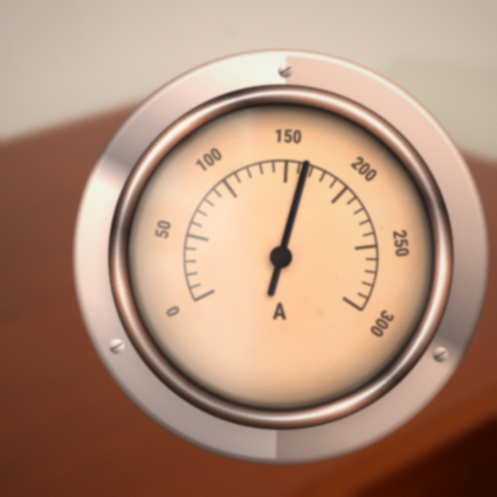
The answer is A 165
